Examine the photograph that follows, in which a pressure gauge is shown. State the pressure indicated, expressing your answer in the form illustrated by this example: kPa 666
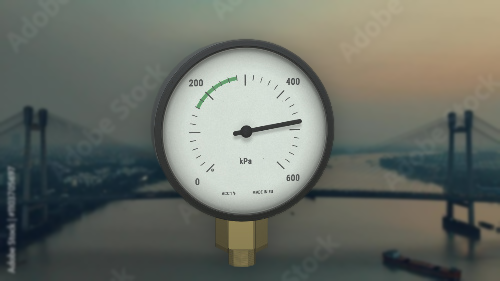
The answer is kPa 480
